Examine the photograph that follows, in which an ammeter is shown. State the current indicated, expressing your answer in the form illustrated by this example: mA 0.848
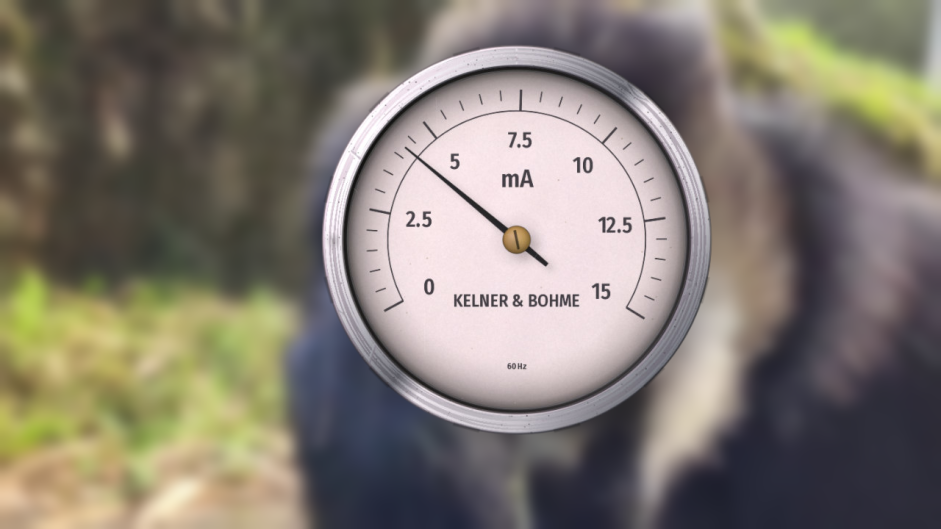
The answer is mA 4.25
